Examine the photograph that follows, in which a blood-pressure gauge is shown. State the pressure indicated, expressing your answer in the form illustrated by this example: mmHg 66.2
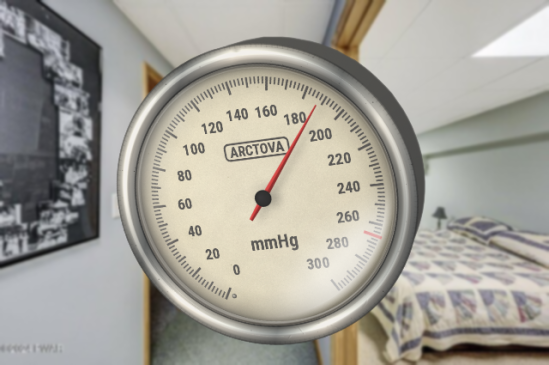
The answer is mmHg 188
